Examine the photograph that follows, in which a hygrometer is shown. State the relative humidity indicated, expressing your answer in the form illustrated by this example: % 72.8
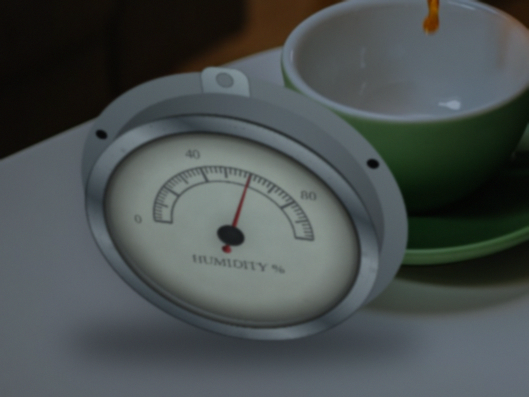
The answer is % 60
